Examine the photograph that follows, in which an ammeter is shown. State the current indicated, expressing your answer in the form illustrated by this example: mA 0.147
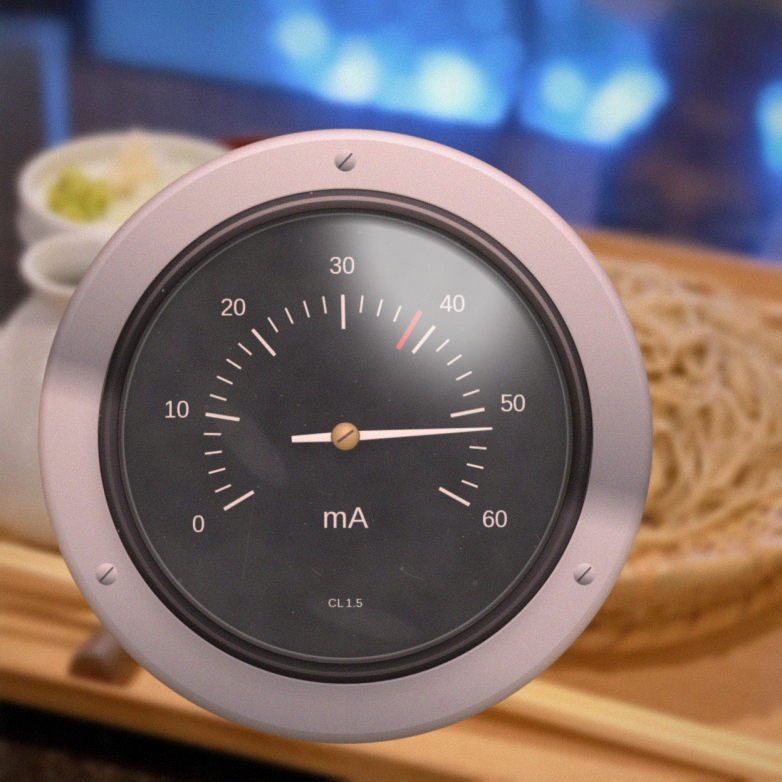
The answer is mA 52
